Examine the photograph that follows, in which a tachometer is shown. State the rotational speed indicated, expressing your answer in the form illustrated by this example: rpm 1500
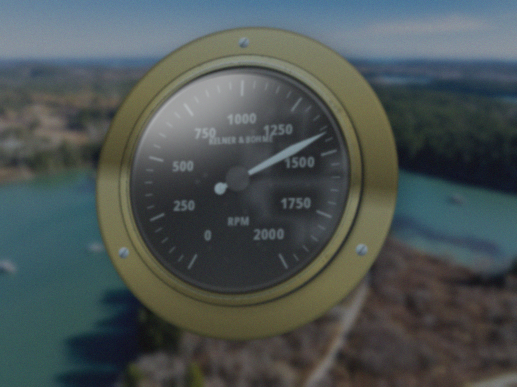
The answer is rpm 1425
